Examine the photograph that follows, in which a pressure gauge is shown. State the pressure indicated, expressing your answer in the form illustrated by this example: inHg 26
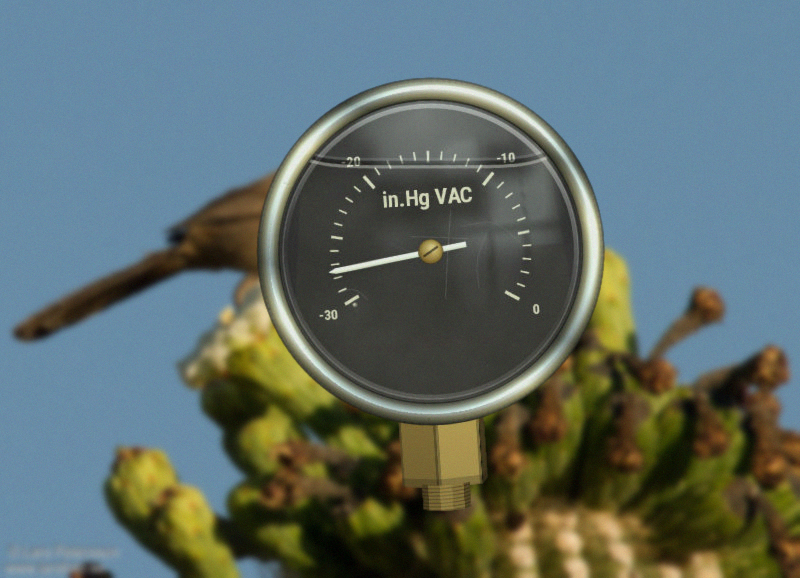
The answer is inHg -27.5
